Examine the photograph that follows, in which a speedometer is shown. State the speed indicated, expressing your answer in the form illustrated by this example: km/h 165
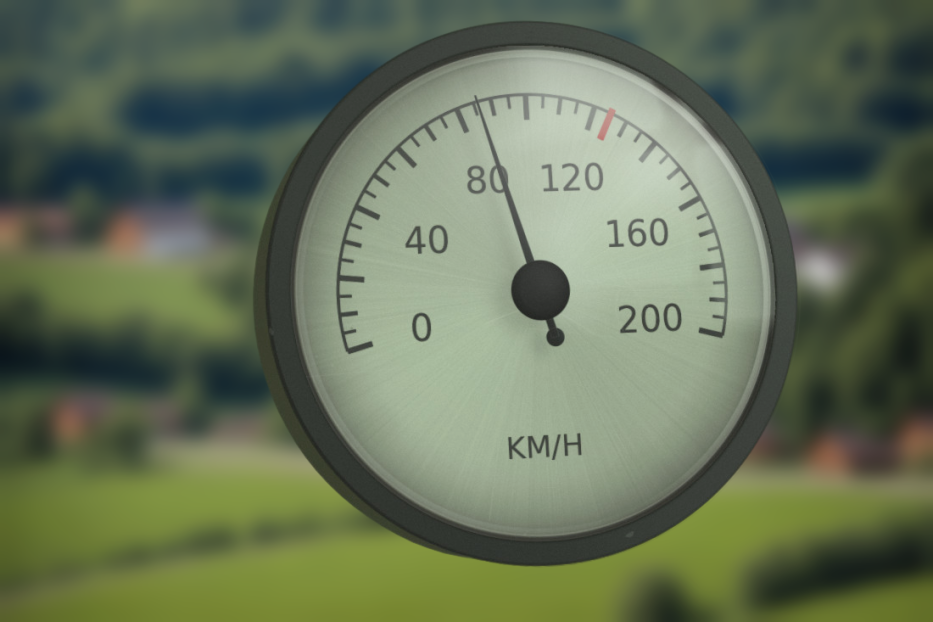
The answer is km/h 85
